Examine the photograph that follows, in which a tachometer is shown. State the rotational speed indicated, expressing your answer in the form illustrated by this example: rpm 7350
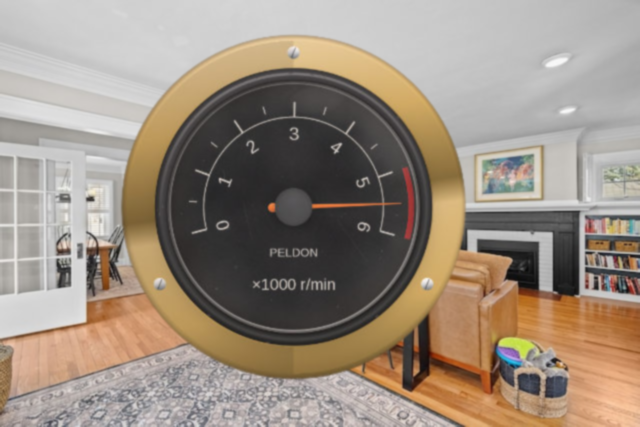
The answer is rpm 5500
